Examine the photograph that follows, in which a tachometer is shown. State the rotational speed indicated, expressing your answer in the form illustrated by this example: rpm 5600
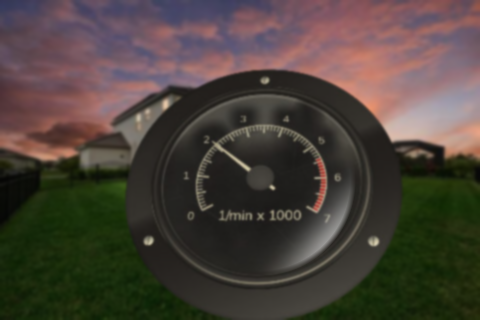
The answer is rpm 2000
